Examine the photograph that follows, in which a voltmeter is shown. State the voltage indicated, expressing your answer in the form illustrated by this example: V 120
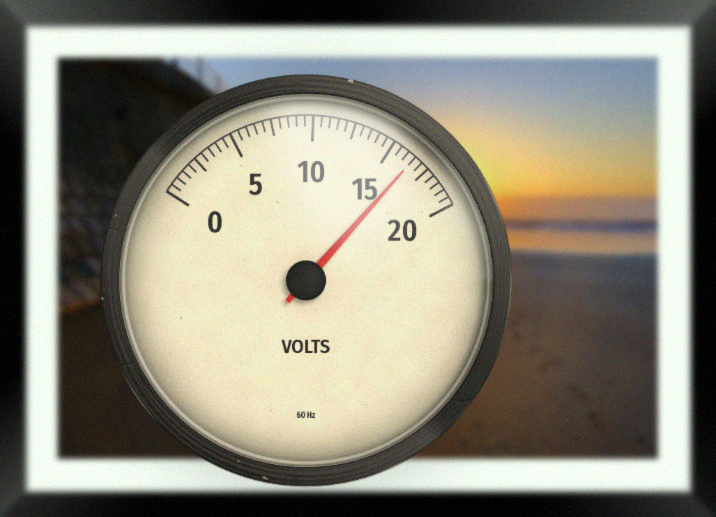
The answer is V 16.5
